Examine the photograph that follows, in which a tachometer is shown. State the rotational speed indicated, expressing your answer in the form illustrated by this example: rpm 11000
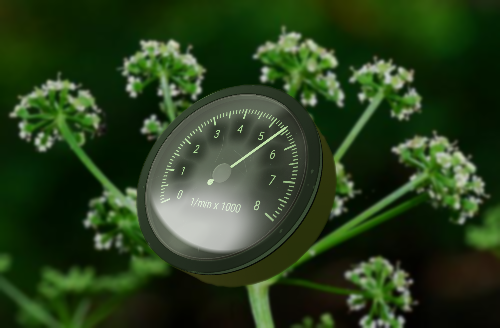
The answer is rpm 5500
